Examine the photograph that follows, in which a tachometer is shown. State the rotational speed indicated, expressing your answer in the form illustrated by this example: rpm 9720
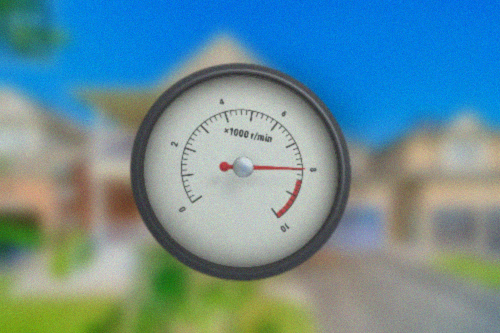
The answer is rpm 8000
